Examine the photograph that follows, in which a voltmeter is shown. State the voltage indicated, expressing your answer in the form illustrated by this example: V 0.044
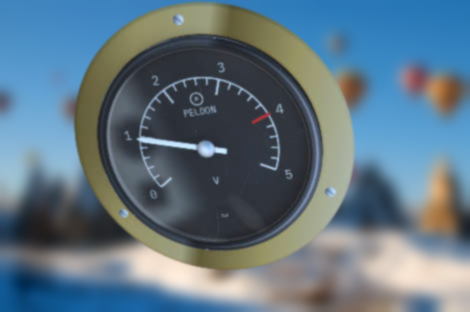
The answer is V 1
